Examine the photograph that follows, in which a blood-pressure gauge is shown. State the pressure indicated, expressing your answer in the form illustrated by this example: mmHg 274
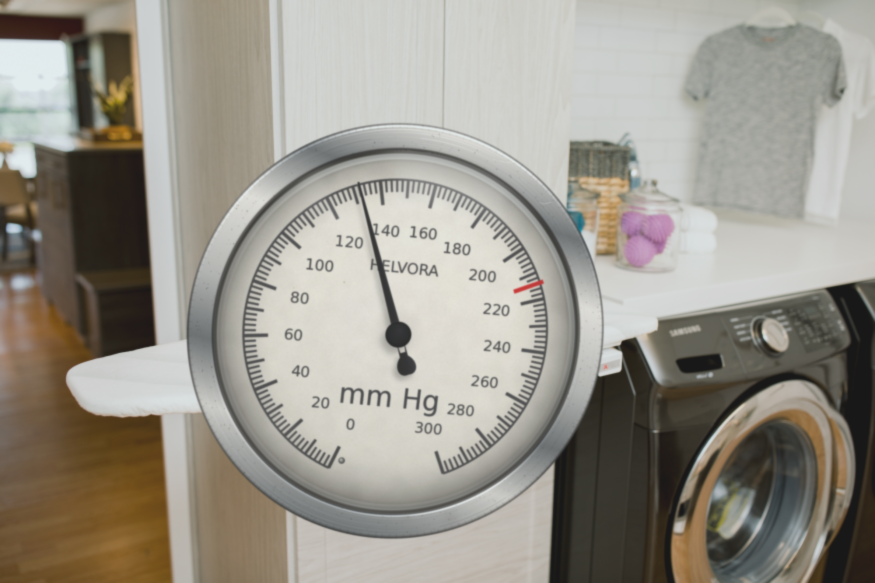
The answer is mmHg 132
